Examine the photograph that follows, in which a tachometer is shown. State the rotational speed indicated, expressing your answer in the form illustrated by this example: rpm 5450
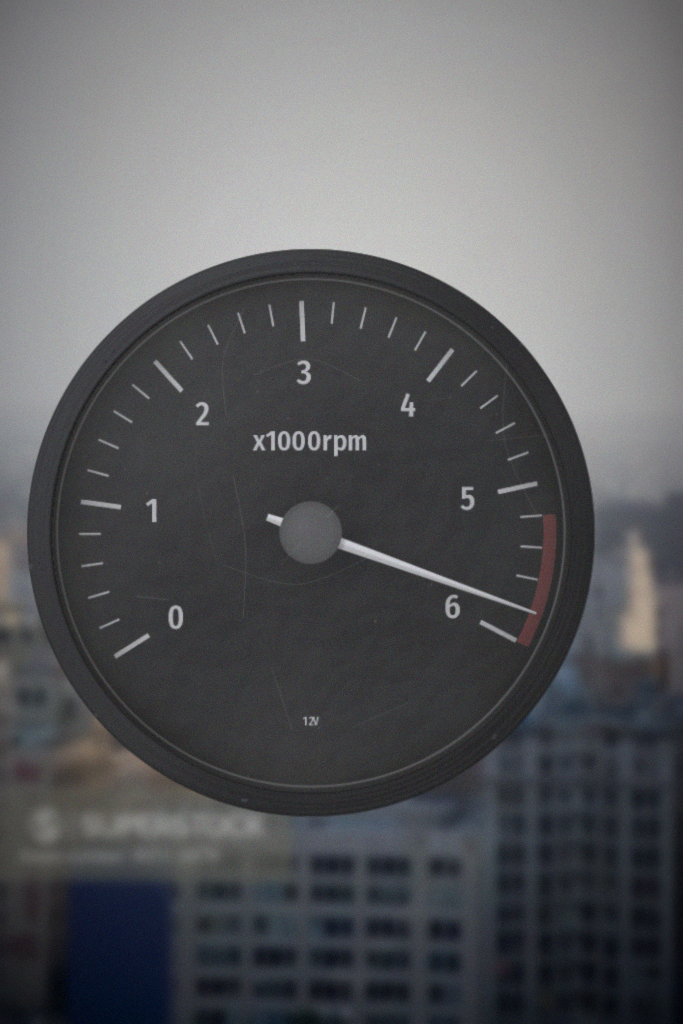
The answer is rpm 5800
